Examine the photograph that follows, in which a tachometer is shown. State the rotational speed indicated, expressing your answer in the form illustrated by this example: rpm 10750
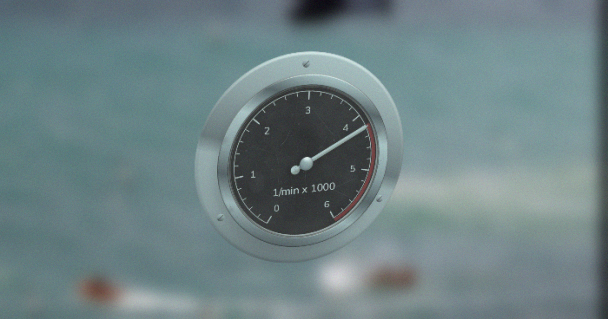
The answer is rpm 4200
